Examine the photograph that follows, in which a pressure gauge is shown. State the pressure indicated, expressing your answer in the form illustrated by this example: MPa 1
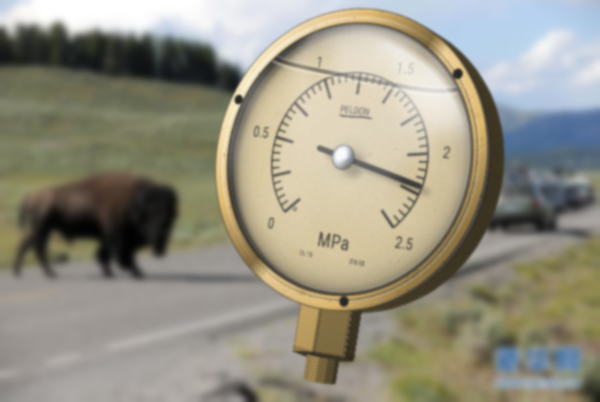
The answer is MPa 2.2
